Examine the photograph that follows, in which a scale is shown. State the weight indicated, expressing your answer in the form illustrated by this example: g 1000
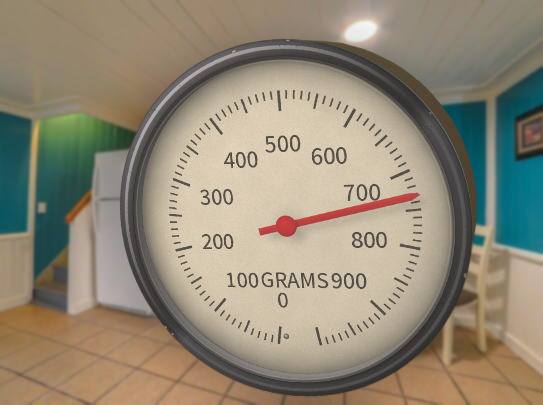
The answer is g 730
